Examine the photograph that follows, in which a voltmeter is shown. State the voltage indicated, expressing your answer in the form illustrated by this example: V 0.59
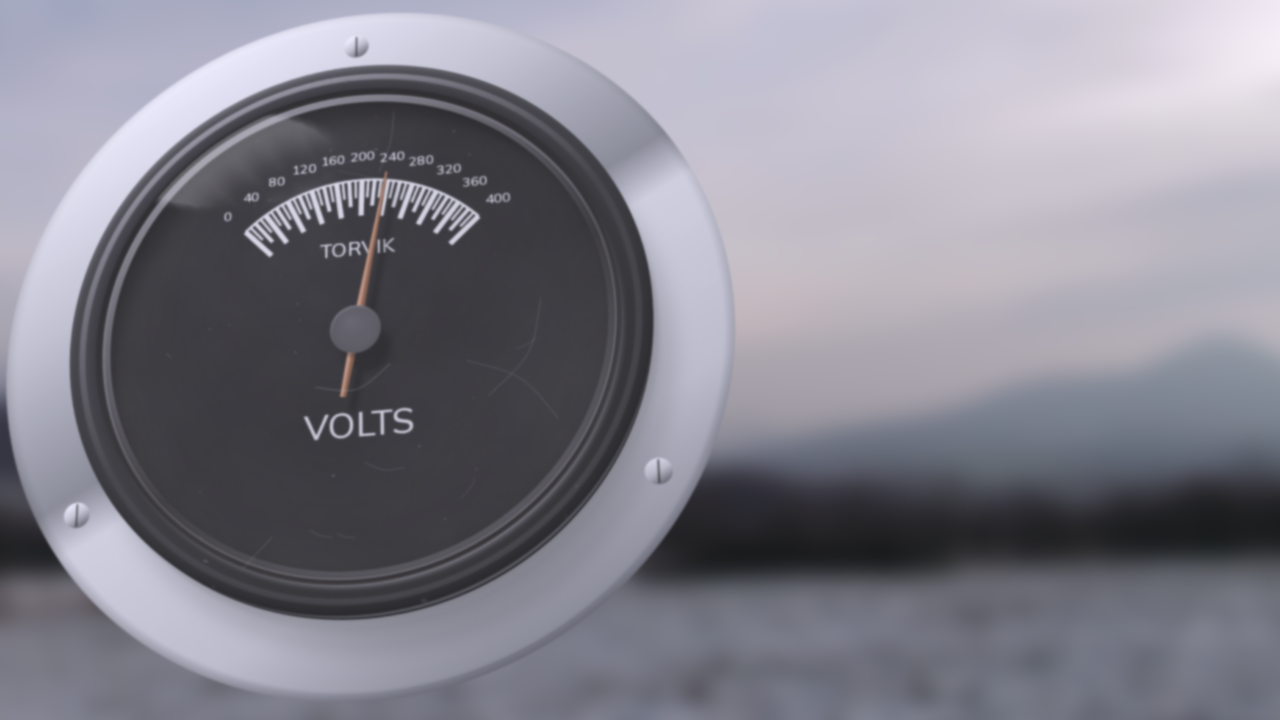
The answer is V 240
